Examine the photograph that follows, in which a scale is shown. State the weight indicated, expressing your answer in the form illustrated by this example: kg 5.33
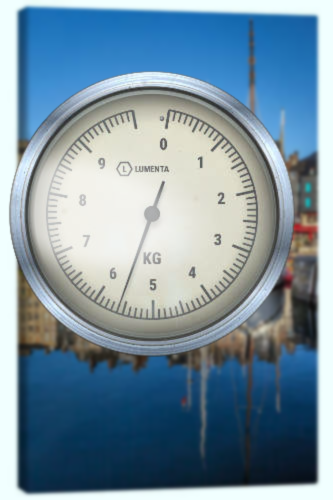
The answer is kg 5.6
